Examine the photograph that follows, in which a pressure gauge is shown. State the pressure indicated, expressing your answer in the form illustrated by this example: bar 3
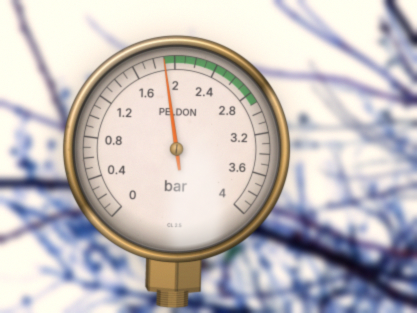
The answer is bar 1.9
